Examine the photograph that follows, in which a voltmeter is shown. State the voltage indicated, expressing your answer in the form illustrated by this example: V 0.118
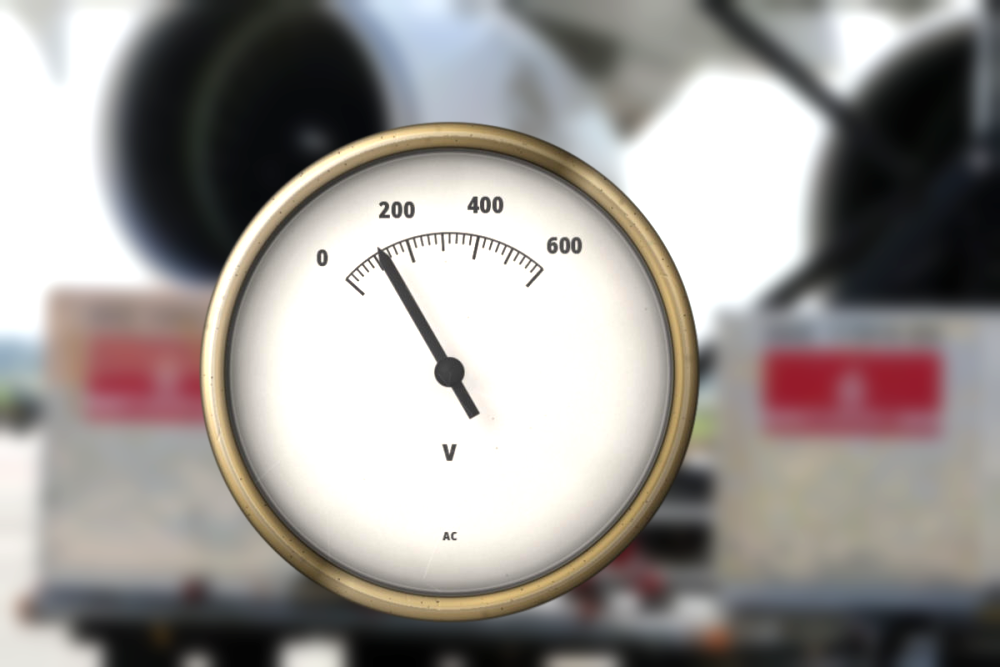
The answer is V 120
